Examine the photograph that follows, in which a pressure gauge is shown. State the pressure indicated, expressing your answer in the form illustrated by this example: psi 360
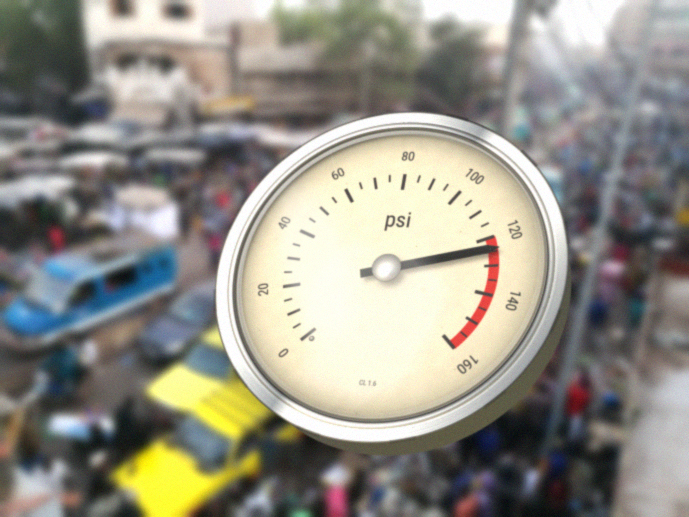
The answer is psi 125
